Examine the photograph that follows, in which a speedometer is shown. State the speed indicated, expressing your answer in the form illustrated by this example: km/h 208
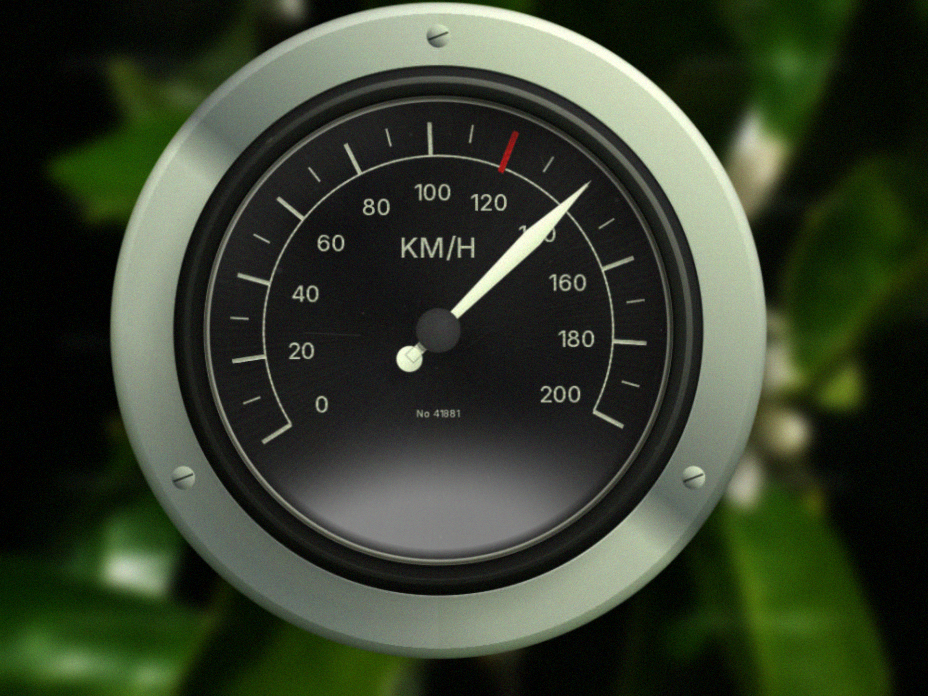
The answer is km/h 140
